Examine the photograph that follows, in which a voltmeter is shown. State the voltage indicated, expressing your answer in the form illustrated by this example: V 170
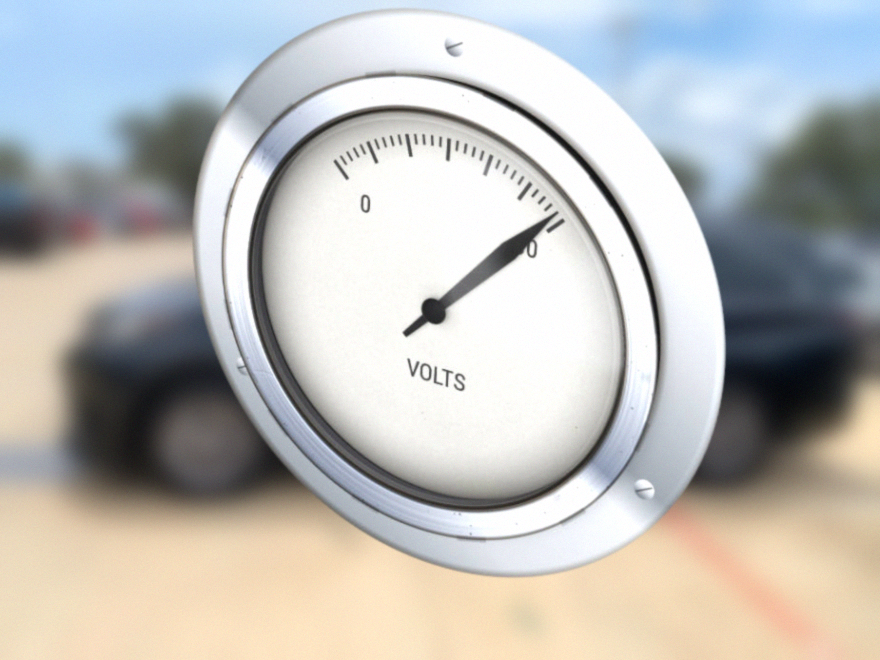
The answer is V 29
